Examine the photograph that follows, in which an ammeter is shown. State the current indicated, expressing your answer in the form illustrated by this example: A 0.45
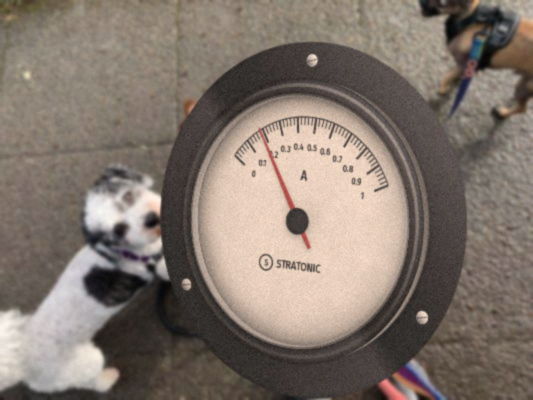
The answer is A 0.2
